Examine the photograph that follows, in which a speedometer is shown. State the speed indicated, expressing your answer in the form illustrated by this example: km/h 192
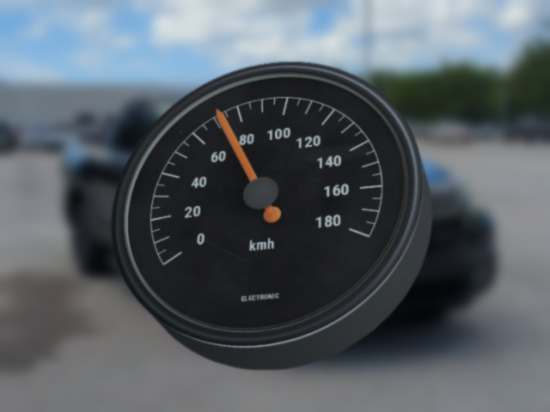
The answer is km/h 72.5
